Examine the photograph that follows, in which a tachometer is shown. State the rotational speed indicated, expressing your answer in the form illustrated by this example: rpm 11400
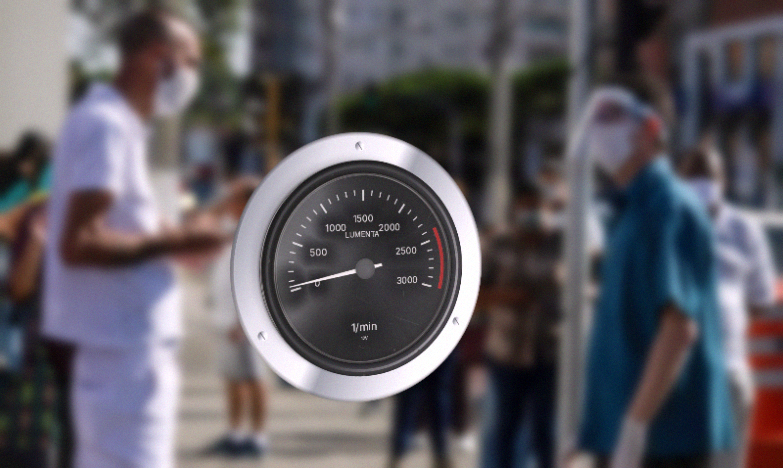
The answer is rpm 50
